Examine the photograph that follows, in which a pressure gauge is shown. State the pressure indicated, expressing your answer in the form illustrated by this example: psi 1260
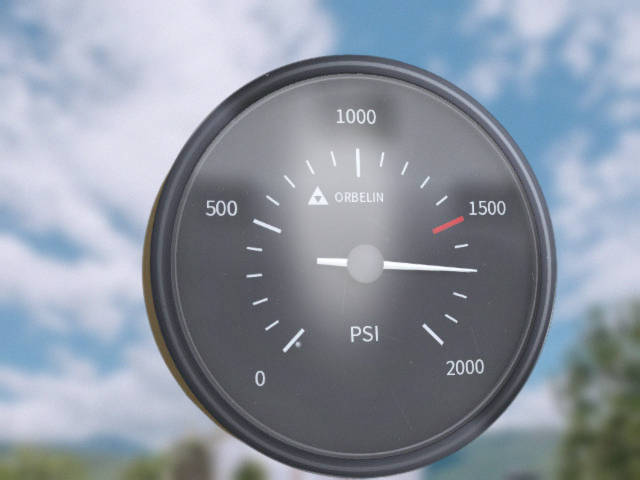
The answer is psi 1700
